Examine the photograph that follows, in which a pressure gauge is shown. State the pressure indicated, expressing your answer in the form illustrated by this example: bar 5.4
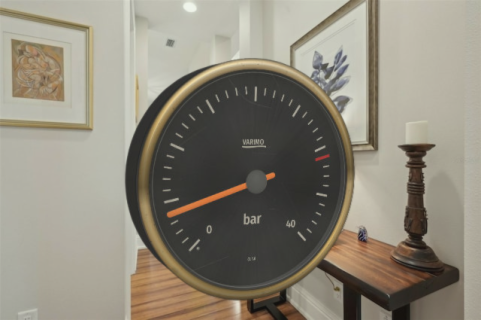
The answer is bar 4
